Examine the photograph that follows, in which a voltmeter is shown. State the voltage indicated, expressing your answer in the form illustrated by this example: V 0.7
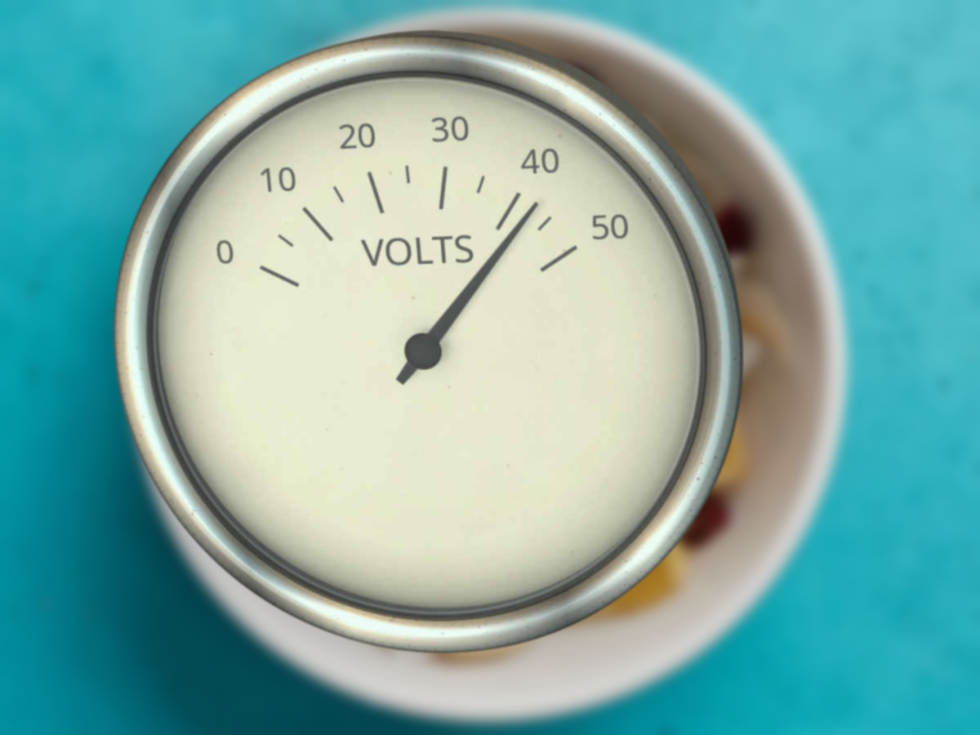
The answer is V 42.5
